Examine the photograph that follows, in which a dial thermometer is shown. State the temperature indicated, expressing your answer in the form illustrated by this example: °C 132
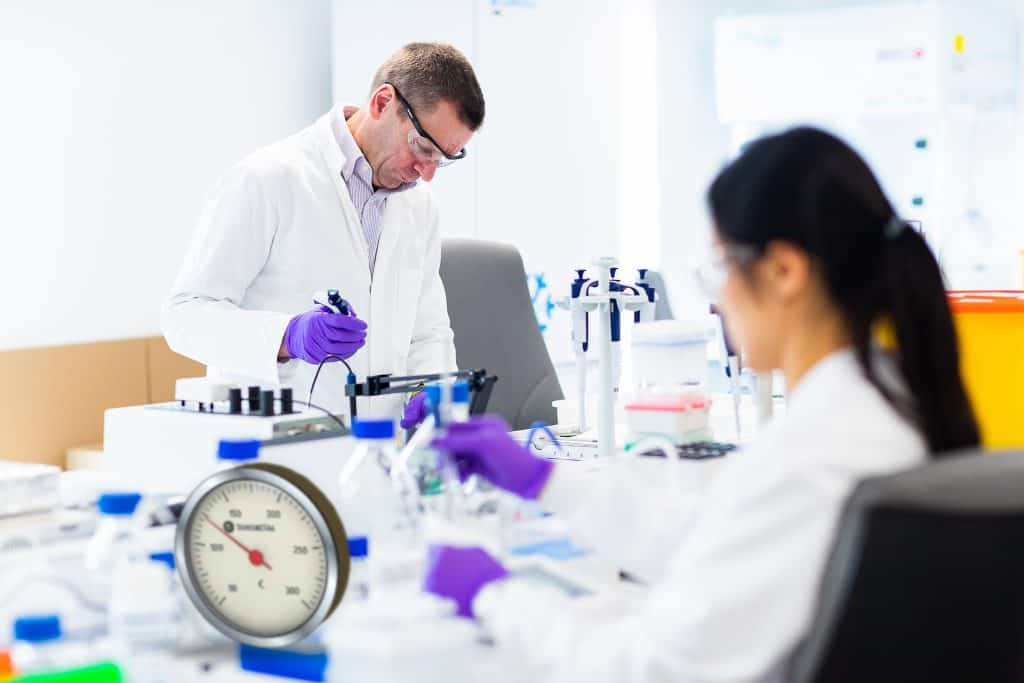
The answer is °C 125
